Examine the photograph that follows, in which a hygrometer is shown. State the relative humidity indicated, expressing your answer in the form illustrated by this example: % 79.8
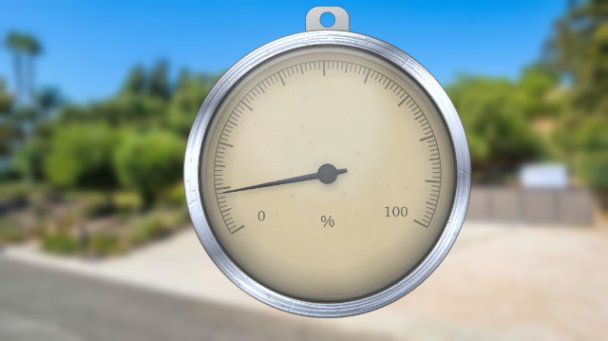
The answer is % 9
